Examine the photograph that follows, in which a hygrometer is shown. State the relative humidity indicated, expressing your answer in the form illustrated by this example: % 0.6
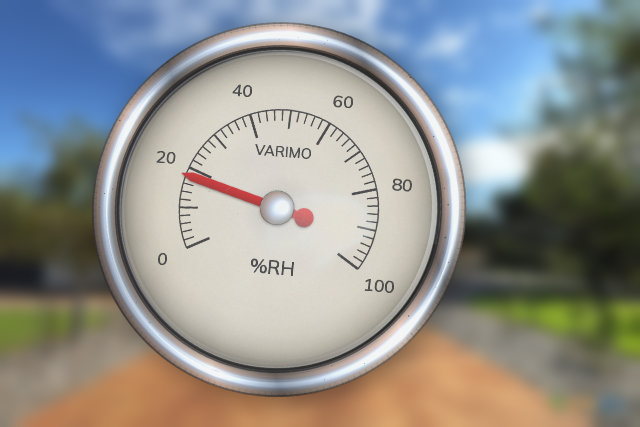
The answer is % 18
